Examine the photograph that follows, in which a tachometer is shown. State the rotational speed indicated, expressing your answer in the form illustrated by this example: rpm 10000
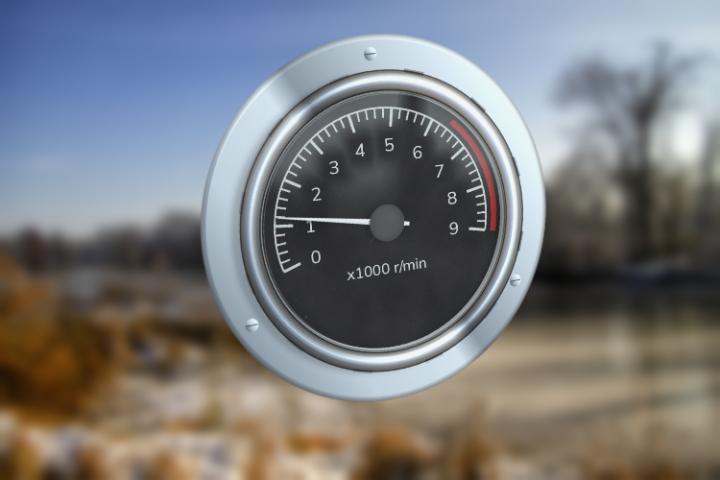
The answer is rpm 1200
